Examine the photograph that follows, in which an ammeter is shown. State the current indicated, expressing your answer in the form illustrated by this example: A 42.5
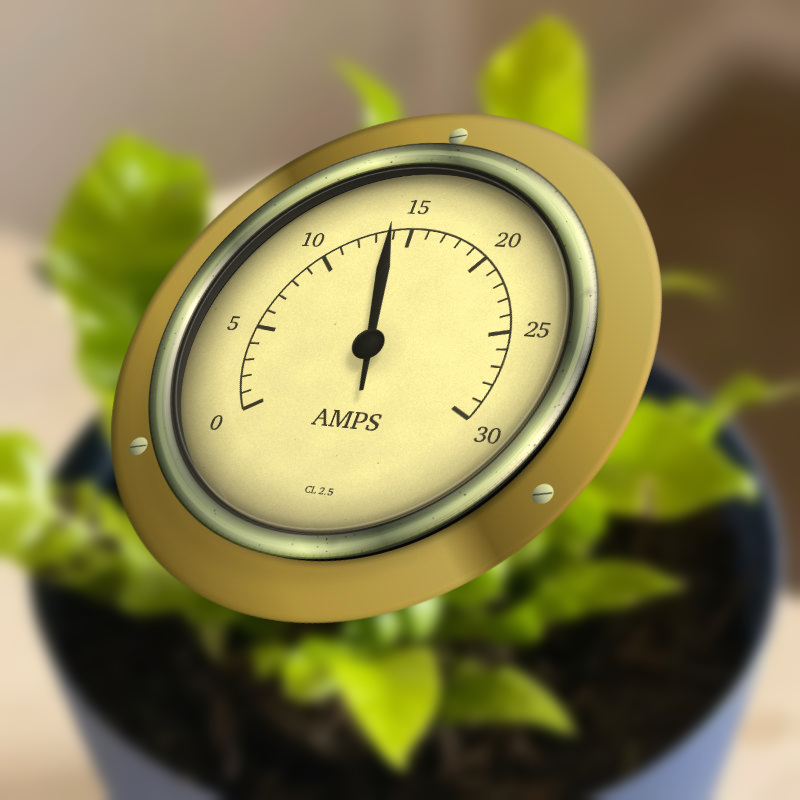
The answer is A 14
